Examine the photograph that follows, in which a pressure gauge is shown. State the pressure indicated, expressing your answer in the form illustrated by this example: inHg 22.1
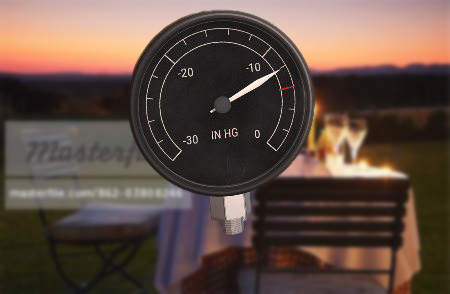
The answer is inHg -8
